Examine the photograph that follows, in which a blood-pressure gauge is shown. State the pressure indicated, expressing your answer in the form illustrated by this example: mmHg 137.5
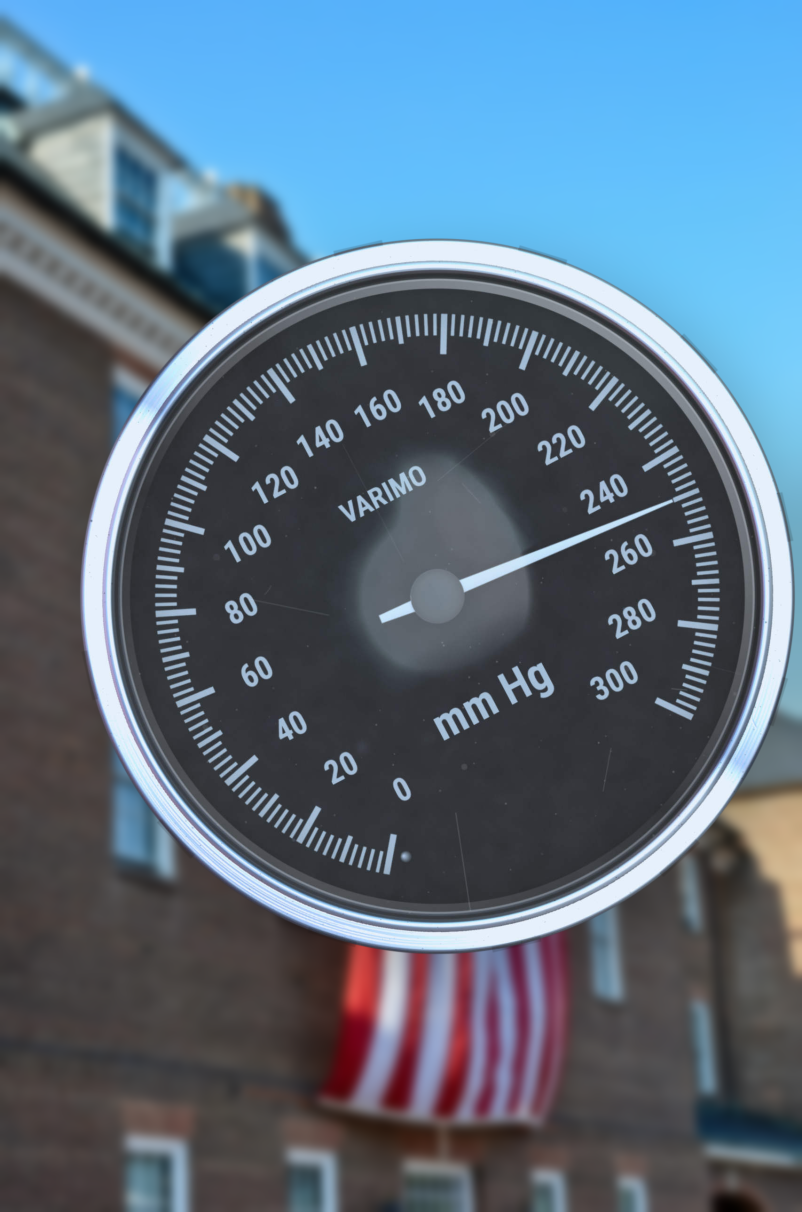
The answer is mmHg 250
